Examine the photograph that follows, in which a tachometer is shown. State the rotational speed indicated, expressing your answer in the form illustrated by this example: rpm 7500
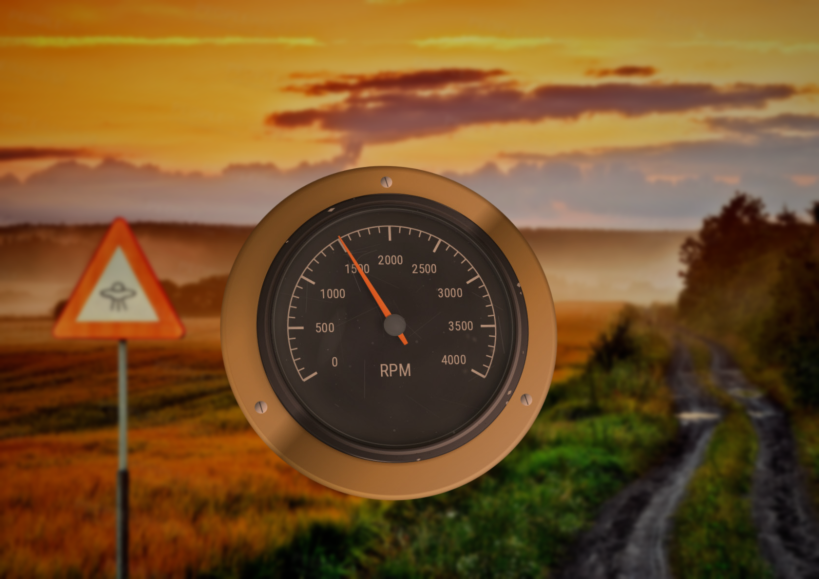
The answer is rpm 1500
